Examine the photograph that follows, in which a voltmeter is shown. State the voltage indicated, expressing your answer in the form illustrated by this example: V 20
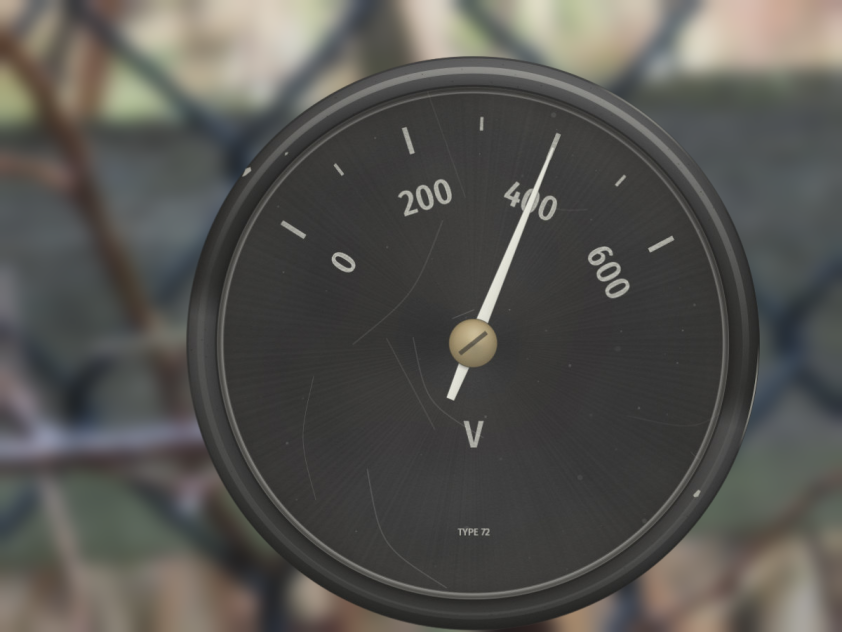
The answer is V 400
